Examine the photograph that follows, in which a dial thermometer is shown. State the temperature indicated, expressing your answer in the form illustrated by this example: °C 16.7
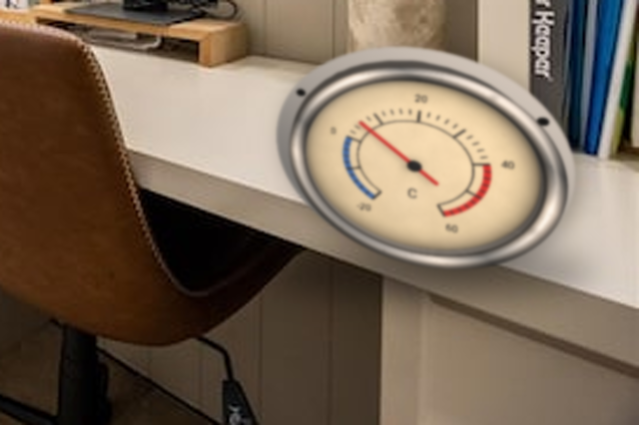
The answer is °C 6
